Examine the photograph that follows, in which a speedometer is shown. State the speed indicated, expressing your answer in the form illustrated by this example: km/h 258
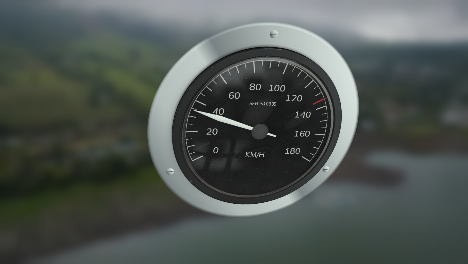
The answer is km/h 35
